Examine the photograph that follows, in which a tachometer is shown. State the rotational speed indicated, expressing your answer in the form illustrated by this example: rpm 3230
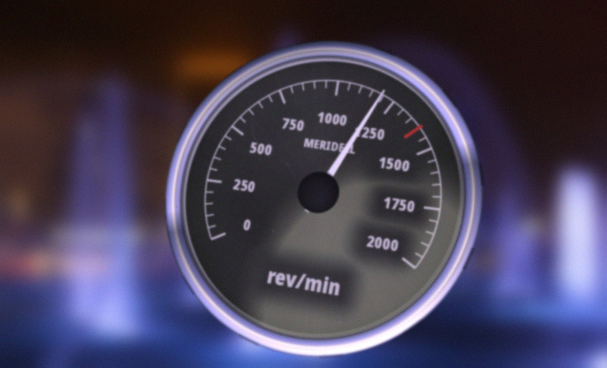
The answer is rpm 1200
